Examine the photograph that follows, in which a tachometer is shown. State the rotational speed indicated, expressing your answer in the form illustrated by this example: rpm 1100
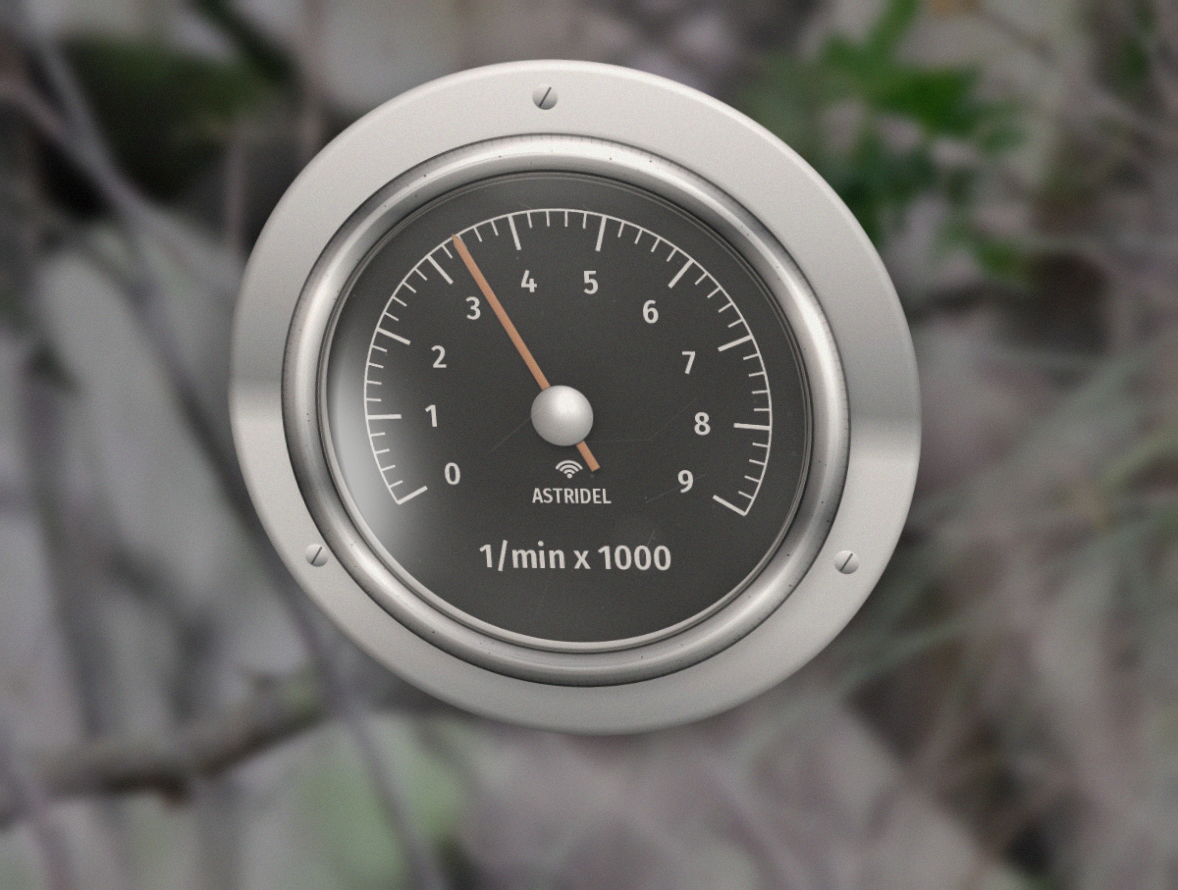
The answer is rpm 3400
